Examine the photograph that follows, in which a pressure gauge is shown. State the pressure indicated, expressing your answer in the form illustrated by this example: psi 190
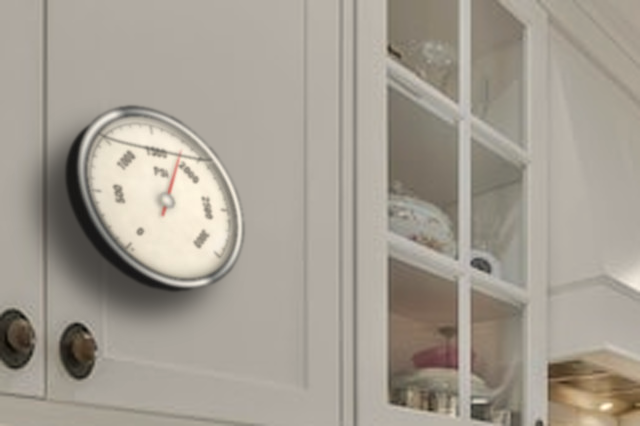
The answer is psi 1800
